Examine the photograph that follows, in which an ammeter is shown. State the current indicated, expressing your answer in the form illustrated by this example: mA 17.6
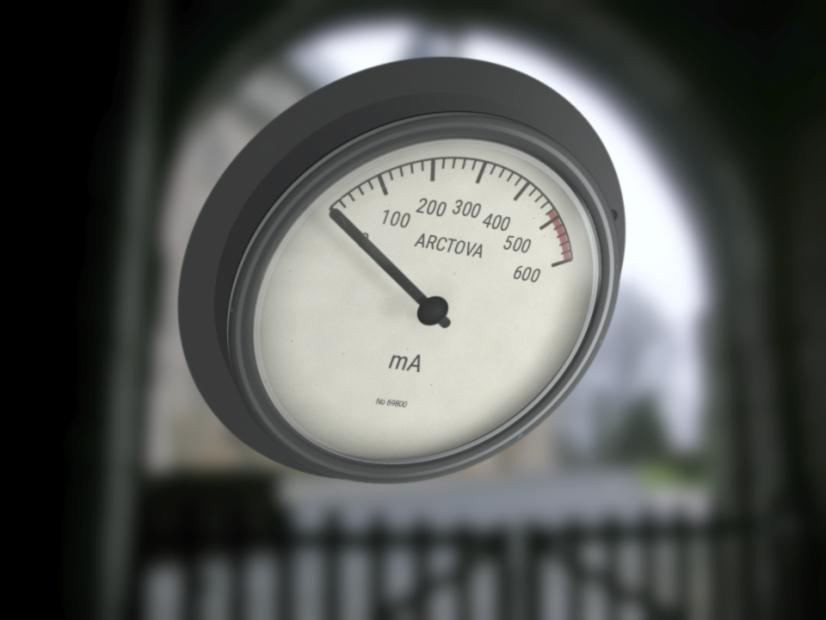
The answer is mA 0
